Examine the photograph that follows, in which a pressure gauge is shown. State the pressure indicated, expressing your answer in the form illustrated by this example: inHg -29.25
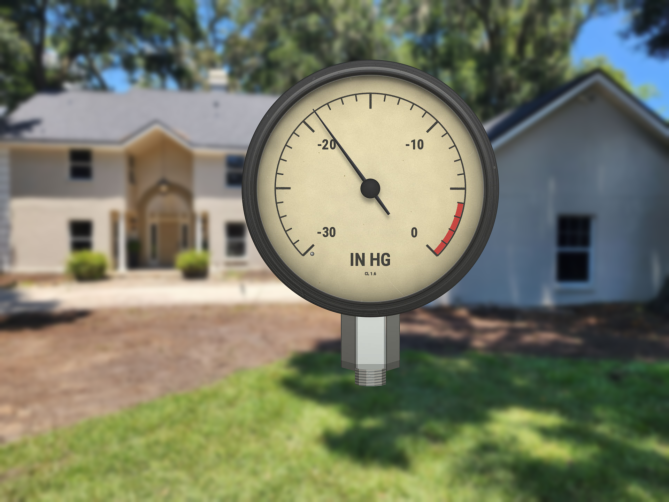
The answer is inHg -19
